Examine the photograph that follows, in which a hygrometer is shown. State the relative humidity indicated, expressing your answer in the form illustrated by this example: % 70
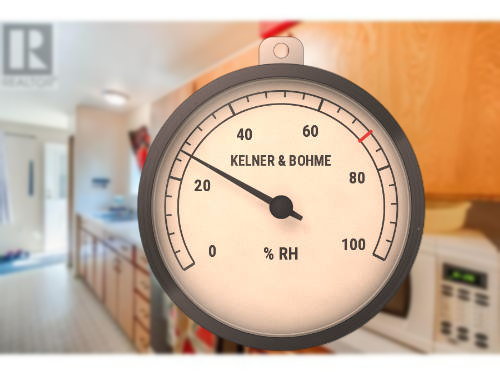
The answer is % 26
